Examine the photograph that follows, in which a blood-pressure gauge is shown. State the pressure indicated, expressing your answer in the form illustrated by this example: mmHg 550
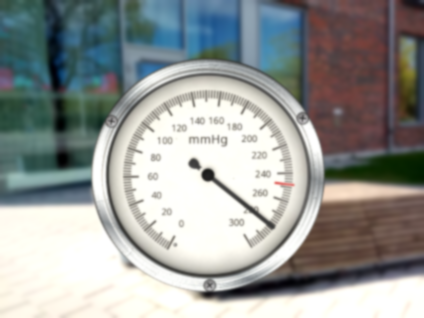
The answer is mmHg 280
